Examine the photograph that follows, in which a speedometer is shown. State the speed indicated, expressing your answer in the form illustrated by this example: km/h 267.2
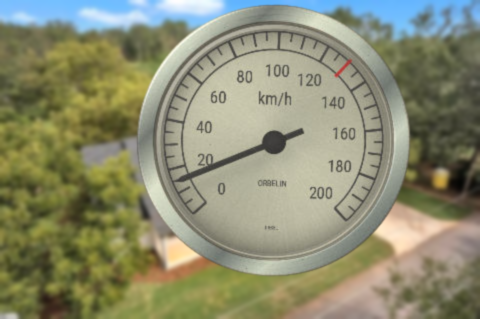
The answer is km/h 15
